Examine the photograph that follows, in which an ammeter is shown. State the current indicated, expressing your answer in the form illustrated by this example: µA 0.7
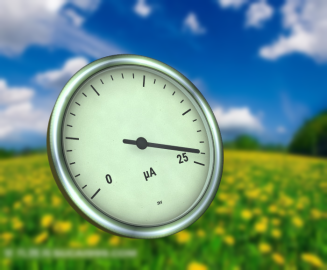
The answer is µA 24
